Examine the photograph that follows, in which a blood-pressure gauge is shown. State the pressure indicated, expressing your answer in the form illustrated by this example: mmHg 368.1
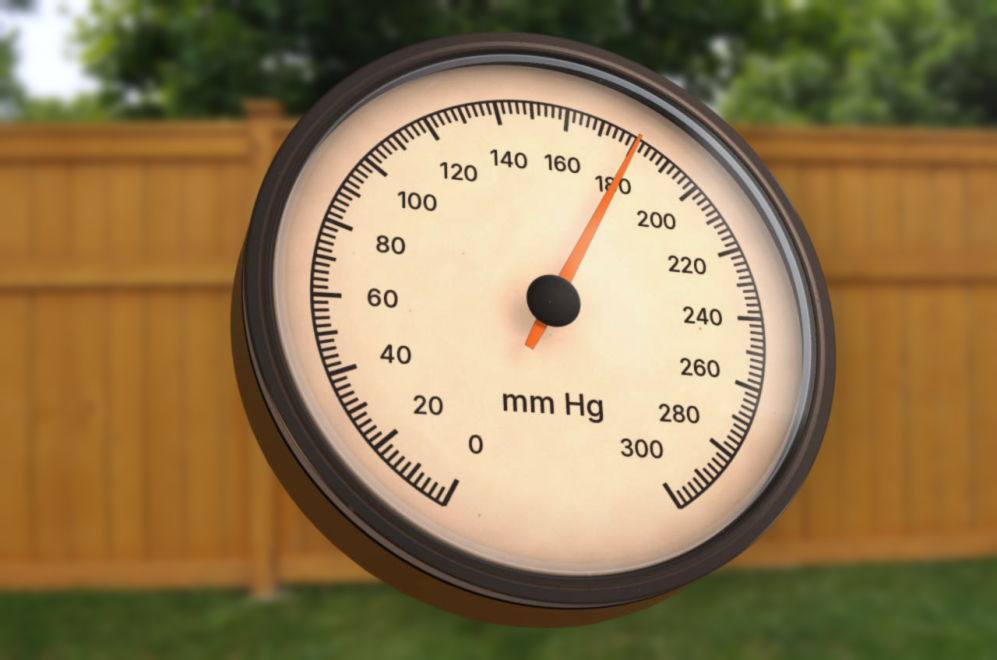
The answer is mmHg 180
